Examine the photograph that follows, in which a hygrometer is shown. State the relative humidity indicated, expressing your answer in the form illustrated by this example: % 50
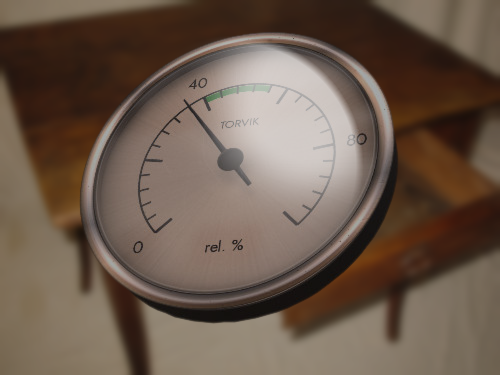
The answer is % 36
